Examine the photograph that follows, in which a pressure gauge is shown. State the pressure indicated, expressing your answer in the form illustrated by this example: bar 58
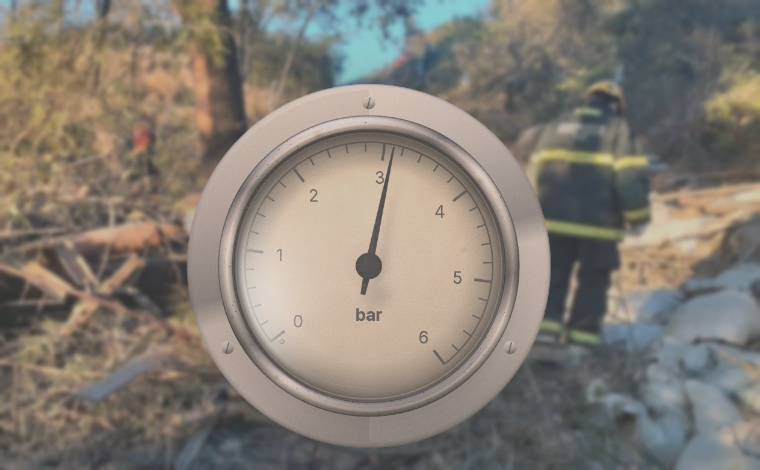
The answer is bar 3.1
